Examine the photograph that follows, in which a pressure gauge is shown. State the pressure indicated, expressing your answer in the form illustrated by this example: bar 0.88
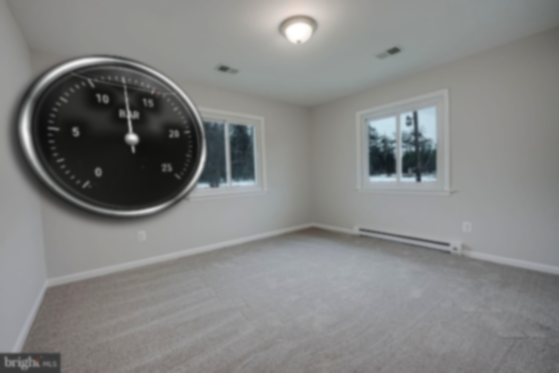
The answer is bar 12.5
